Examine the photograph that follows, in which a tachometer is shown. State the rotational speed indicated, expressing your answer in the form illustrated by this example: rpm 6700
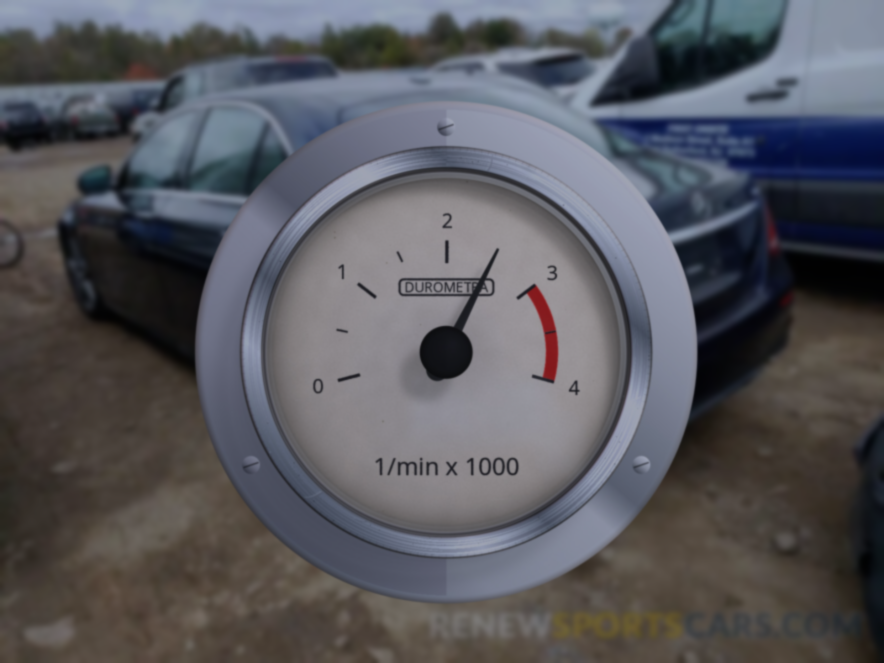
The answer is rpm 2500
